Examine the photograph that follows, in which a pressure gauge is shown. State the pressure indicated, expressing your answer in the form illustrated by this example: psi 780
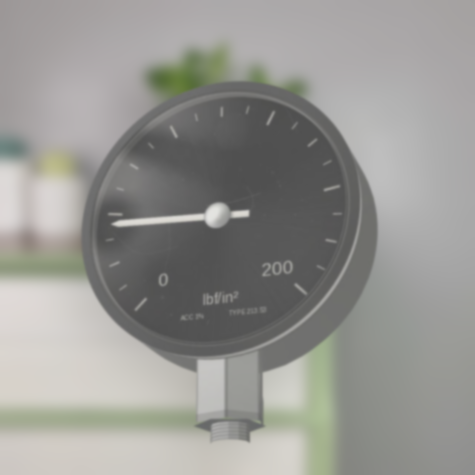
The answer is psi 35
